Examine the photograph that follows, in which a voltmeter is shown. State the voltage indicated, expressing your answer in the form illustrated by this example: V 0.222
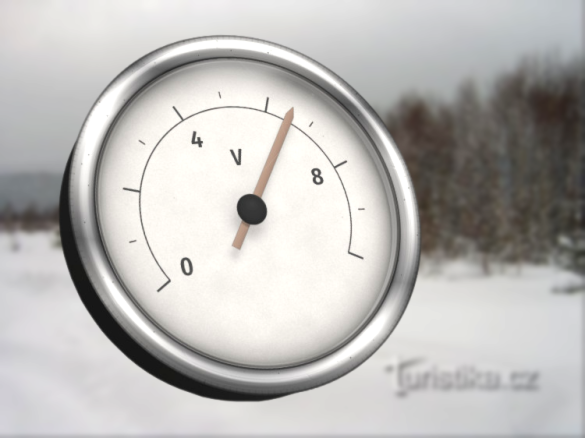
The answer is V 6.5
